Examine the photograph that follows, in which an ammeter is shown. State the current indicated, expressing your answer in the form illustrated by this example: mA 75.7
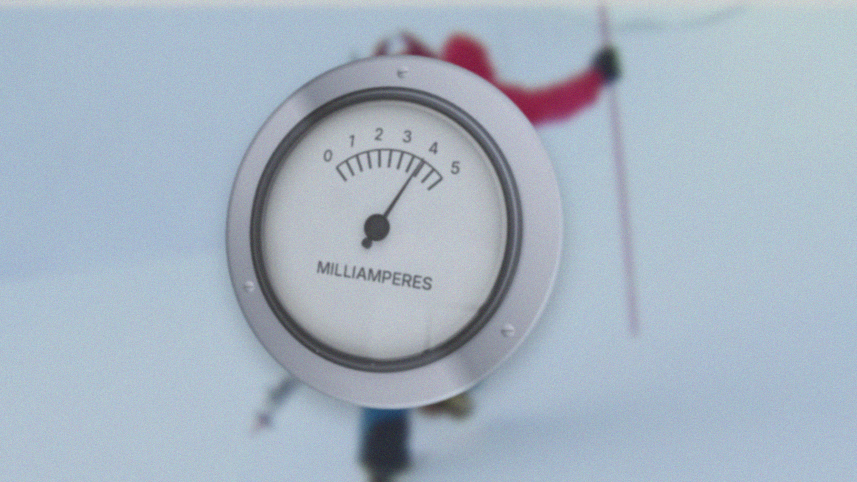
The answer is mA 4
